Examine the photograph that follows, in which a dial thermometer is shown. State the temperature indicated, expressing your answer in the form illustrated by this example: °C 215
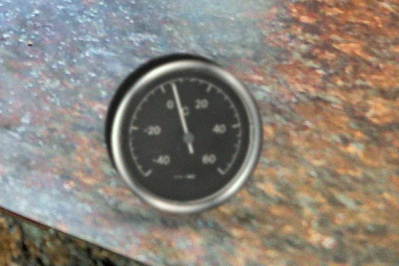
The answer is °C 4
